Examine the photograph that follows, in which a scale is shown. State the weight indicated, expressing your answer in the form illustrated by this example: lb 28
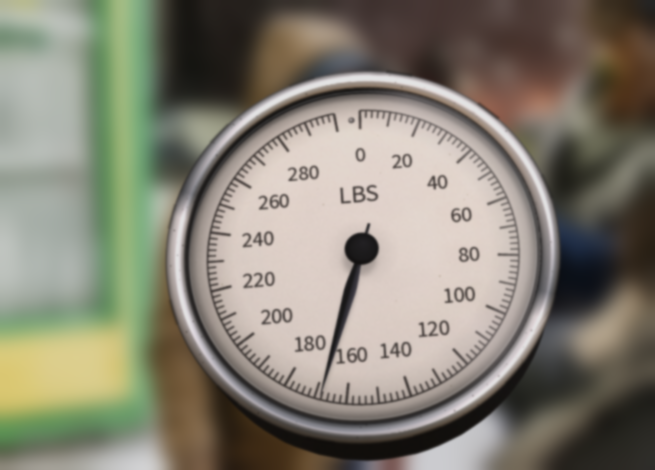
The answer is lb 168
